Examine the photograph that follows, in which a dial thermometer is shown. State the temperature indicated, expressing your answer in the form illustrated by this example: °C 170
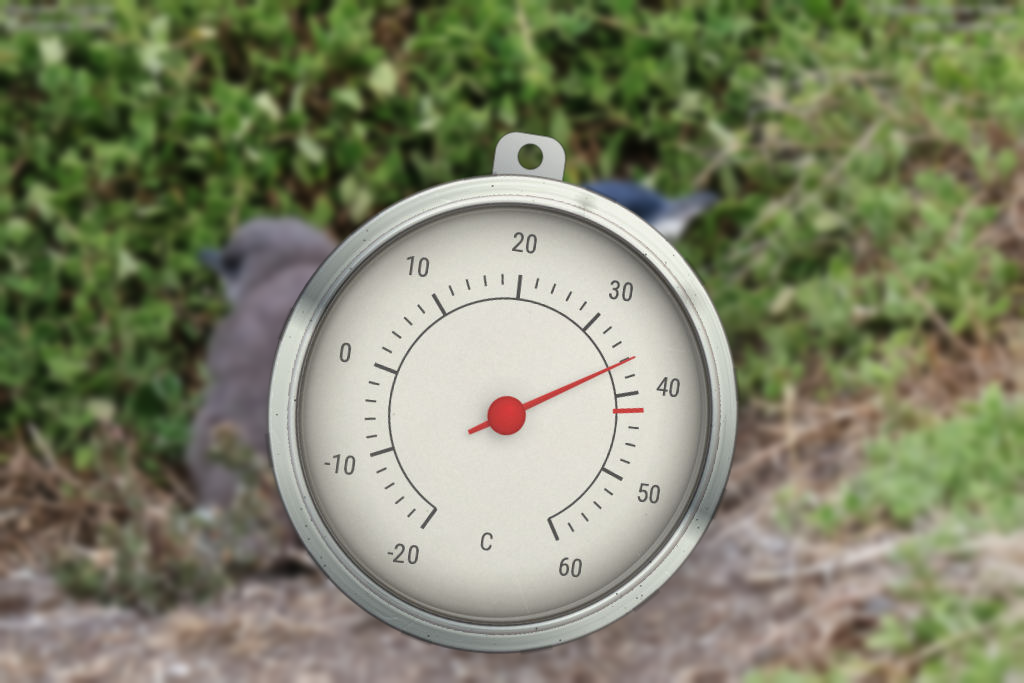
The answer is °C 36
